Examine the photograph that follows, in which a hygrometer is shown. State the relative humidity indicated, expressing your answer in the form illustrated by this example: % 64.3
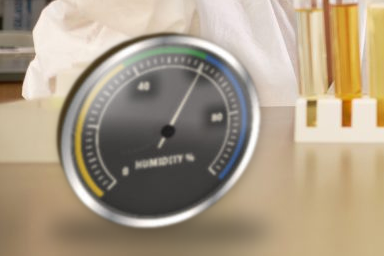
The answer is % 60
